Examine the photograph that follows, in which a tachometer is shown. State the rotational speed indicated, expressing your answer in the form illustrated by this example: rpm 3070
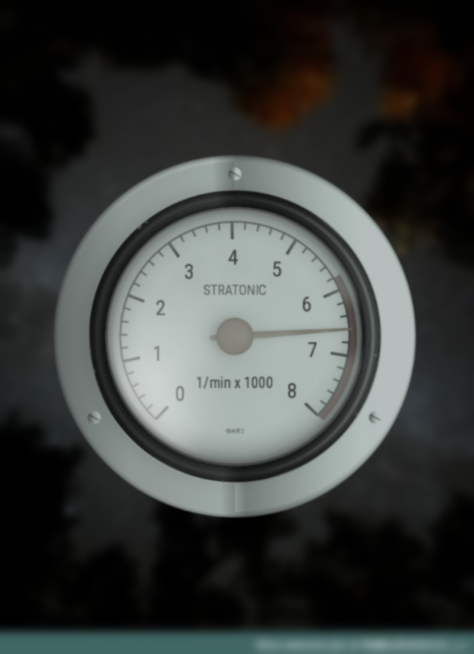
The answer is rpm 6600
